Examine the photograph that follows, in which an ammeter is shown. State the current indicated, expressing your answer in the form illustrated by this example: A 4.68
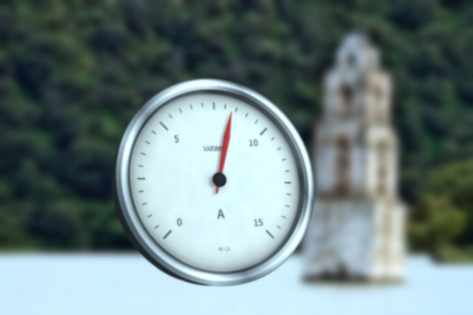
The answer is A 8.25
